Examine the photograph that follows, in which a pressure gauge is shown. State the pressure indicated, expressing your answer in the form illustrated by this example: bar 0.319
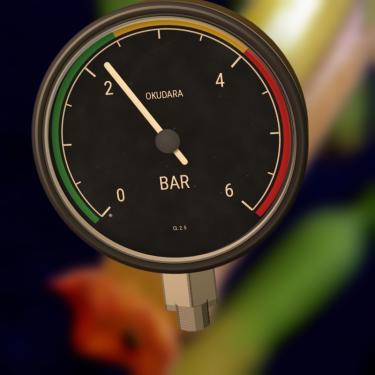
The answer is bar 2.25
